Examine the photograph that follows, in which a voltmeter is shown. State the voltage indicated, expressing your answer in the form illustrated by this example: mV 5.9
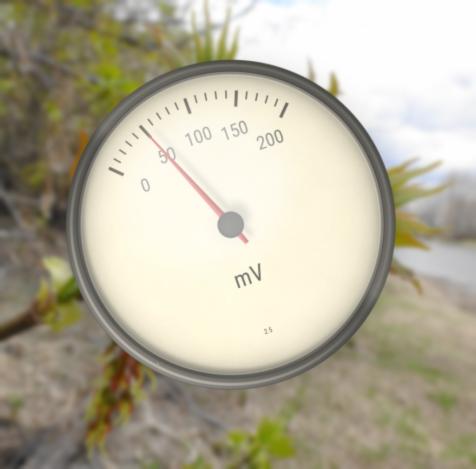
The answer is mV 50
